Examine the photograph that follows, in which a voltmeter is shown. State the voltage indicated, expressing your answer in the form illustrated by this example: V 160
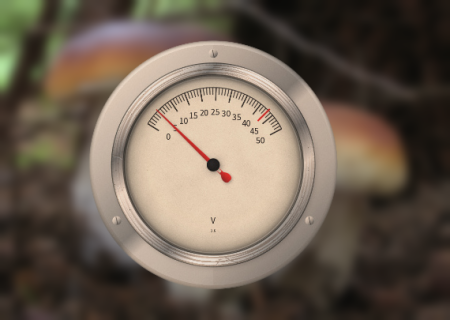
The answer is V 5
